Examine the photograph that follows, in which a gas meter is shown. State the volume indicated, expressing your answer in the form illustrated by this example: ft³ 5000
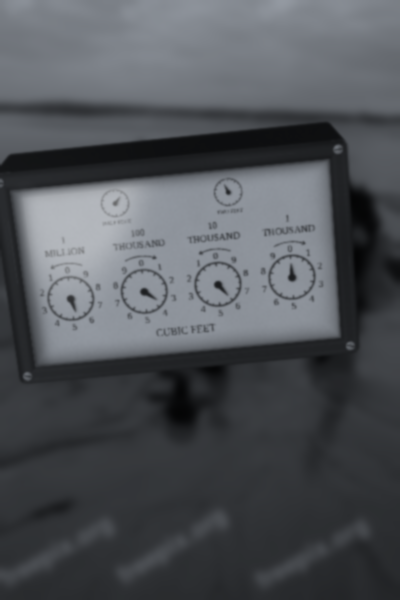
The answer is ft³ 536000
